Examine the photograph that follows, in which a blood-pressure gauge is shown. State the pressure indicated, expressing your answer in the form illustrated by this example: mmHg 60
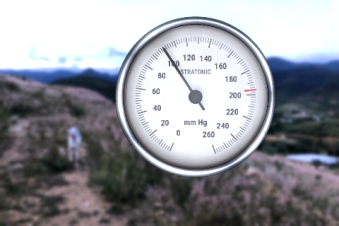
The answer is mmHg 100
